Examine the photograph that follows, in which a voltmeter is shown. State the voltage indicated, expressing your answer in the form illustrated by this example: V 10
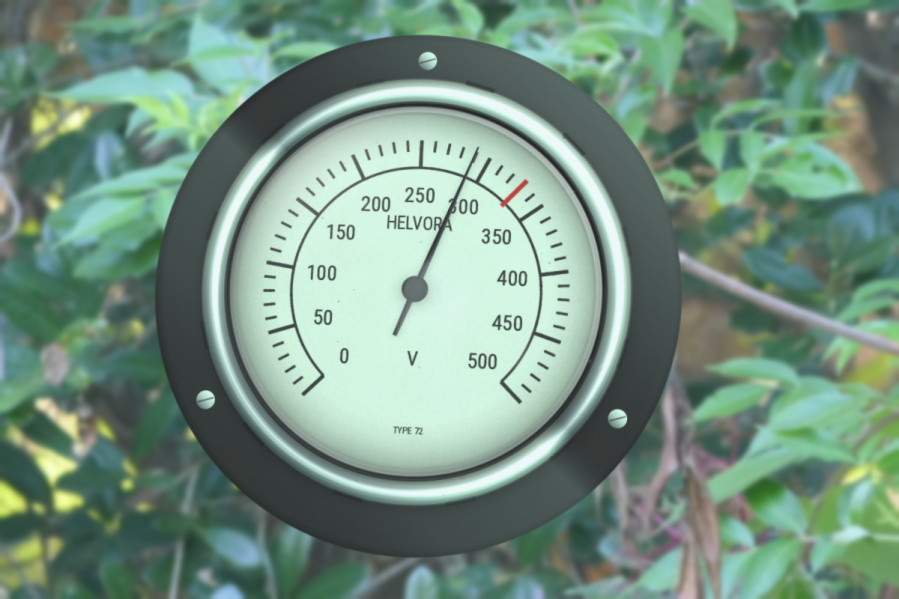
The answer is V 290
